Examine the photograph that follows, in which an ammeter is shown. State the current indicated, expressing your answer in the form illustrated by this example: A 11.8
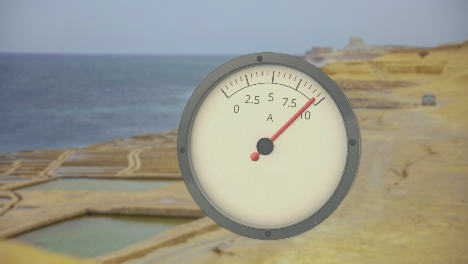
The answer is A 9.5
